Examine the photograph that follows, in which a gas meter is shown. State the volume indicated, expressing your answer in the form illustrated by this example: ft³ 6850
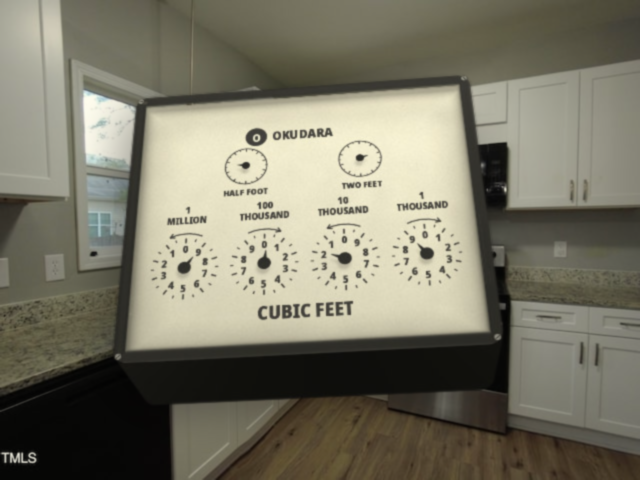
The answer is ft³ 901900
